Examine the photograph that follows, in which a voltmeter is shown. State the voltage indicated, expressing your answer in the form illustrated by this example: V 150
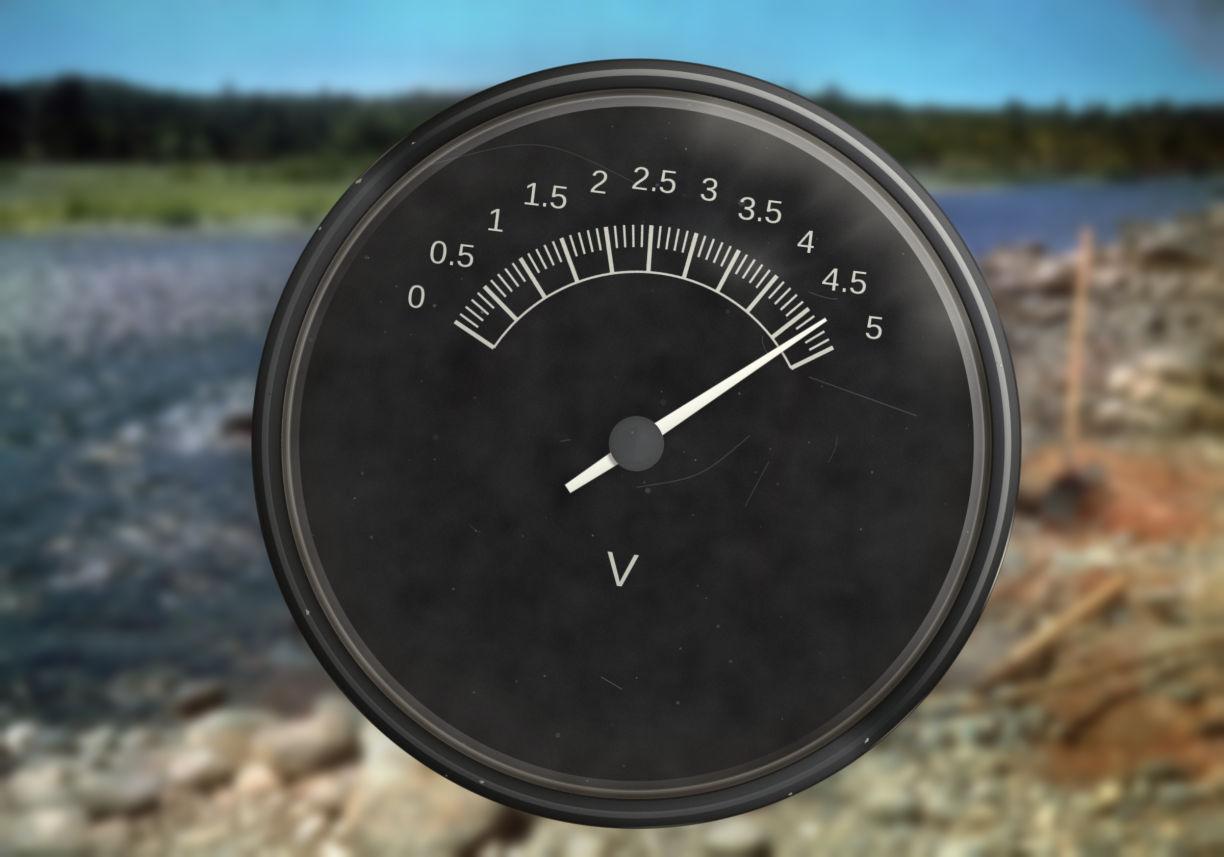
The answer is V 4.7
